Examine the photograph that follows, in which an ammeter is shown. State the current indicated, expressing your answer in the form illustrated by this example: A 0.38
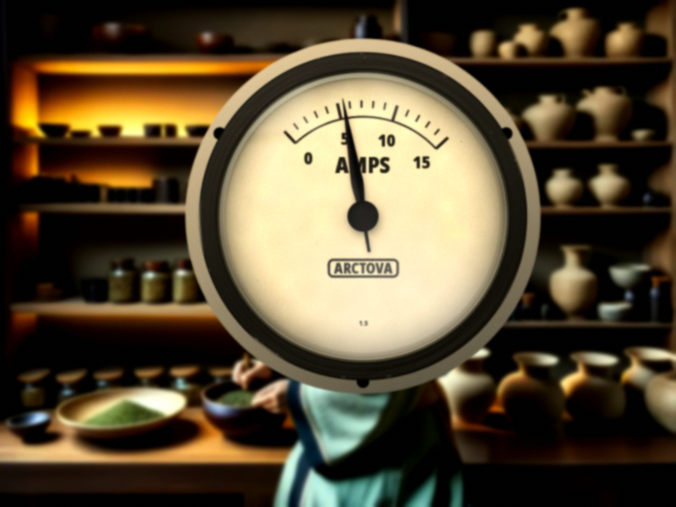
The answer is A 5.5
